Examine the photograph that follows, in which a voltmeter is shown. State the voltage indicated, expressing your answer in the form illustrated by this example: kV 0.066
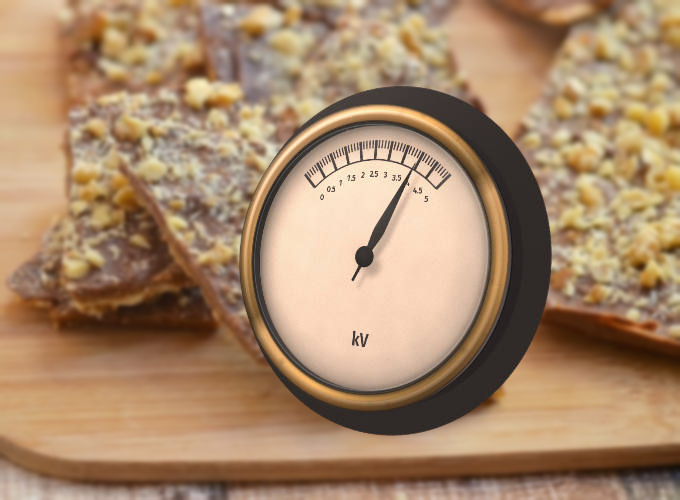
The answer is kV 4
